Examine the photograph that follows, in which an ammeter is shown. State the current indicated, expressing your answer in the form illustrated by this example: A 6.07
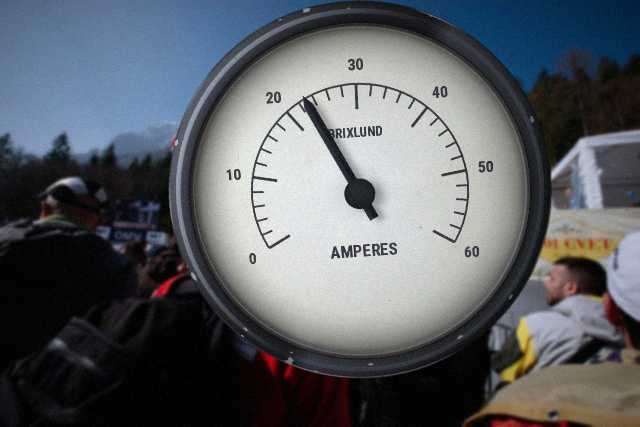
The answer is A 23
